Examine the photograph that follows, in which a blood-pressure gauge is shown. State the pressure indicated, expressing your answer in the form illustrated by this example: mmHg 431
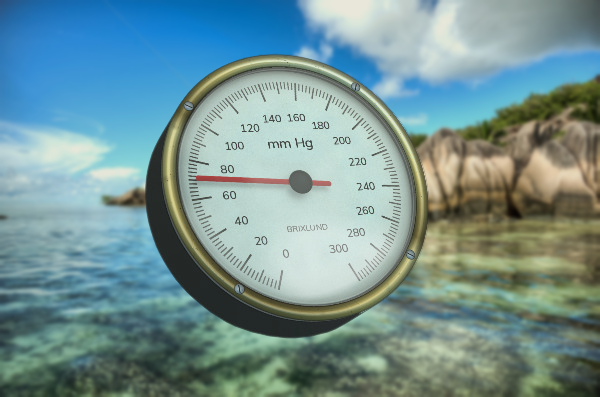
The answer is mmHg 70
